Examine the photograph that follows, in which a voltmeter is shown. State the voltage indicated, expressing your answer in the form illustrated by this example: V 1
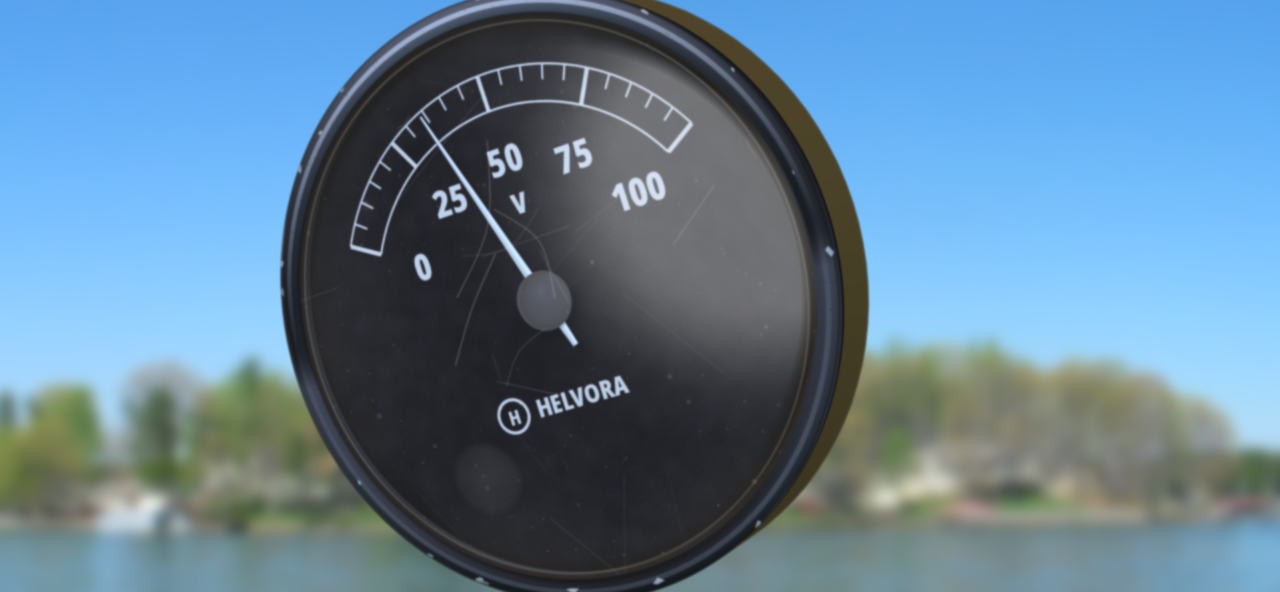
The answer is V 35
